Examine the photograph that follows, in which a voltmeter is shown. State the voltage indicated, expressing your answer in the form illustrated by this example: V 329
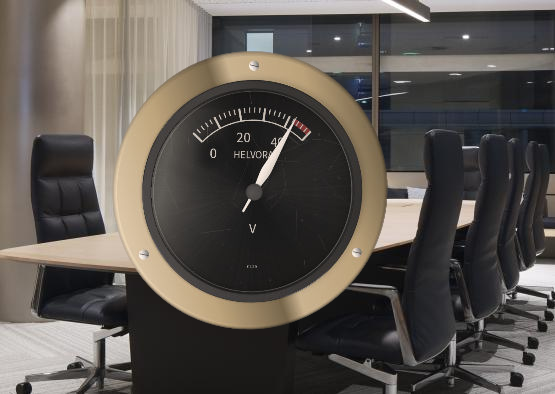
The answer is V 42
